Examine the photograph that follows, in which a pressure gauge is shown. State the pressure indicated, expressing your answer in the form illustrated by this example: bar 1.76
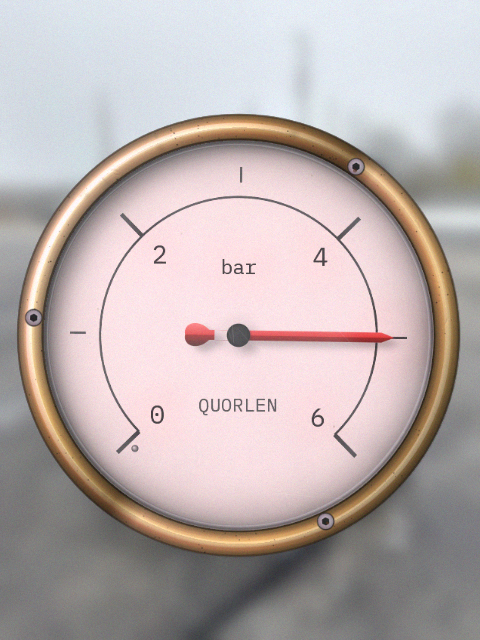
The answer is bar 5
